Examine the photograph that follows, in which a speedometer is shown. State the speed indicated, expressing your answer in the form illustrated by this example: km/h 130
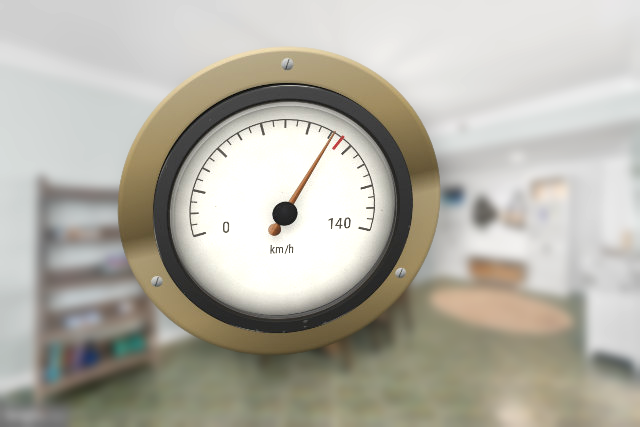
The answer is km/h 90
